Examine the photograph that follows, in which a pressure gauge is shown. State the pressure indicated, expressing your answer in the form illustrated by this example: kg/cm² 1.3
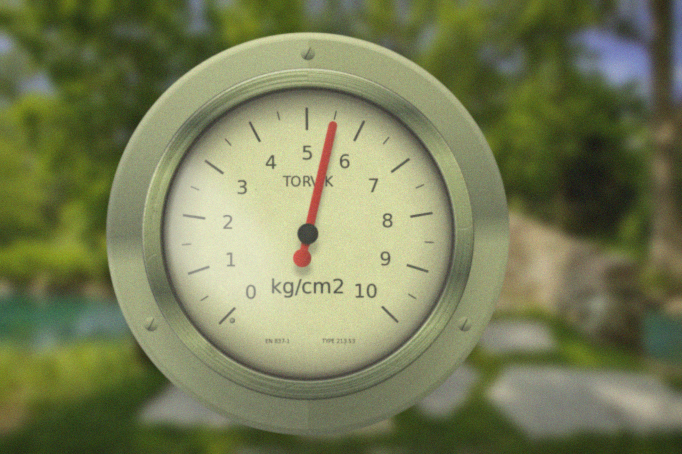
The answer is kg/cm² 5.5
